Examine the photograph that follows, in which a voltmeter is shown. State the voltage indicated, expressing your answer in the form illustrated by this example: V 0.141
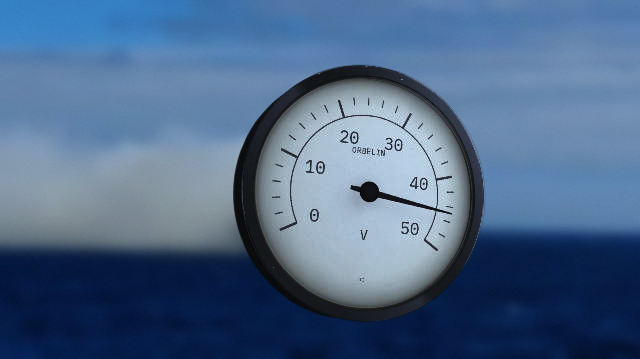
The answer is V 45
